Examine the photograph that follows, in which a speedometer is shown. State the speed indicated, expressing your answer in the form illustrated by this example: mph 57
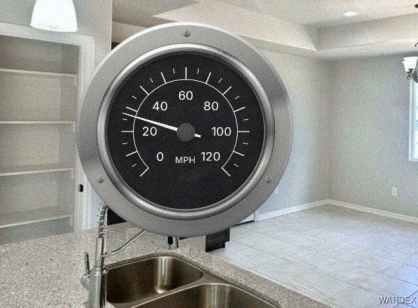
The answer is mph 27.5
